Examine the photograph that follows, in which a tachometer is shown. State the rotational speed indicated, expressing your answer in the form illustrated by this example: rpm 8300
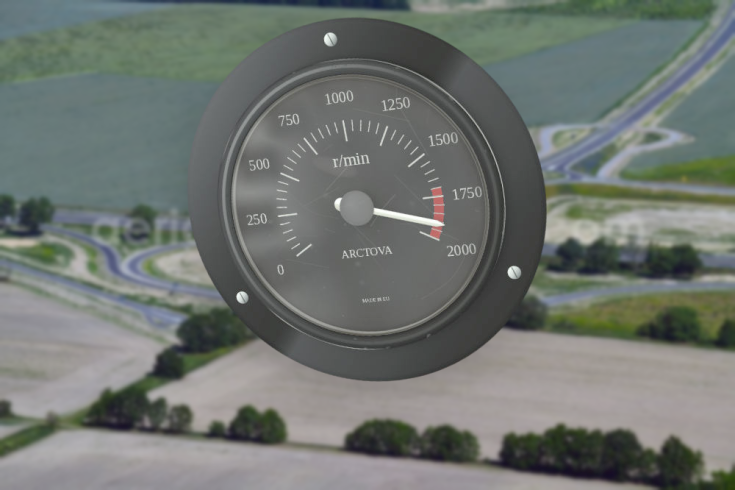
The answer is rpm 1900
